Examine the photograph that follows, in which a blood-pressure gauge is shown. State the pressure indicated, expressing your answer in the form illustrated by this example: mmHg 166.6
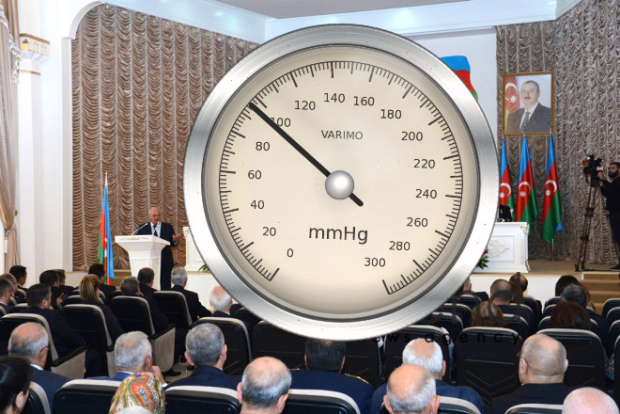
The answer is mmHg 96
